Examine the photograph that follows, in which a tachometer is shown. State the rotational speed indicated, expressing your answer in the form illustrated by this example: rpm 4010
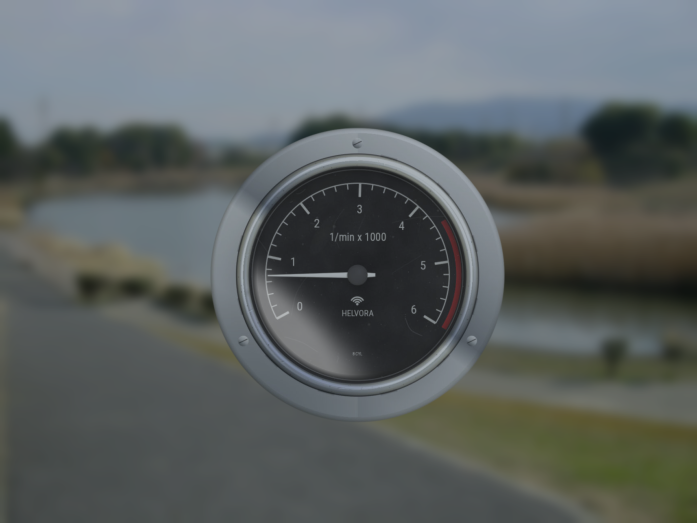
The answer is rpm 700
